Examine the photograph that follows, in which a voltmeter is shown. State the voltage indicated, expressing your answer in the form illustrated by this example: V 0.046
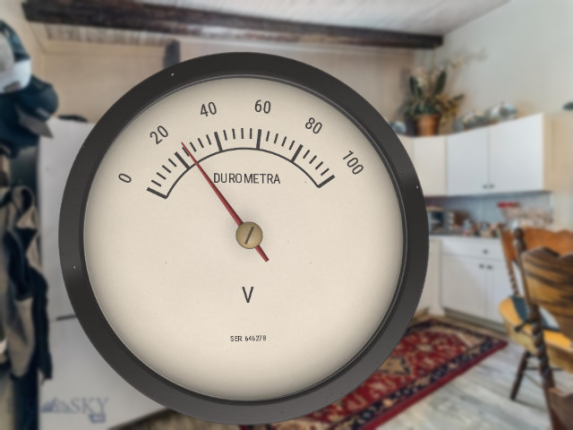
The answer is V 24
